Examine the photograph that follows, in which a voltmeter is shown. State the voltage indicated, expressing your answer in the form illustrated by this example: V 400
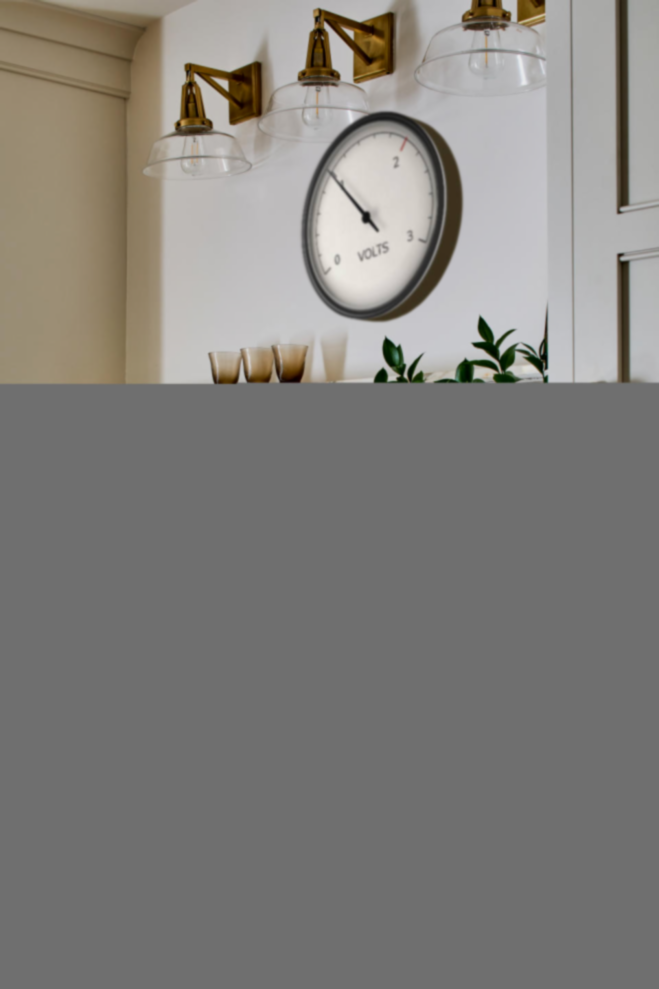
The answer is V 1
